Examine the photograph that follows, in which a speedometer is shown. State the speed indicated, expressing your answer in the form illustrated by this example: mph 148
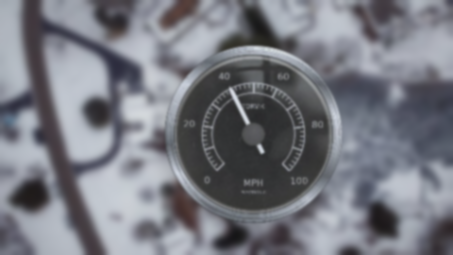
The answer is mph 40
